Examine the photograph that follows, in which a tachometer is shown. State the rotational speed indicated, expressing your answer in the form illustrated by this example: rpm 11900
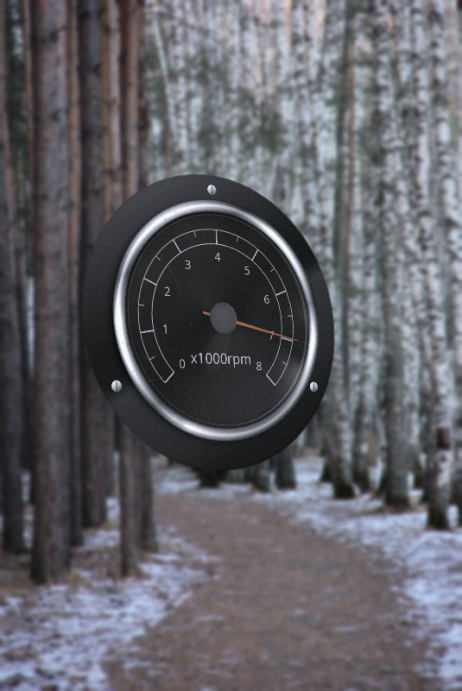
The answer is rpm 7000
